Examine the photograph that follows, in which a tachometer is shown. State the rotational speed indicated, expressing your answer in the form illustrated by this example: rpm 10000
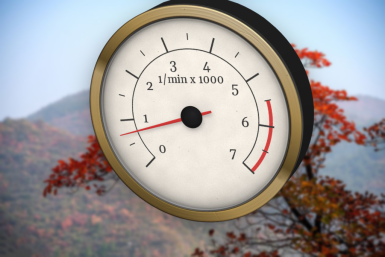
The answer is rpm 750
